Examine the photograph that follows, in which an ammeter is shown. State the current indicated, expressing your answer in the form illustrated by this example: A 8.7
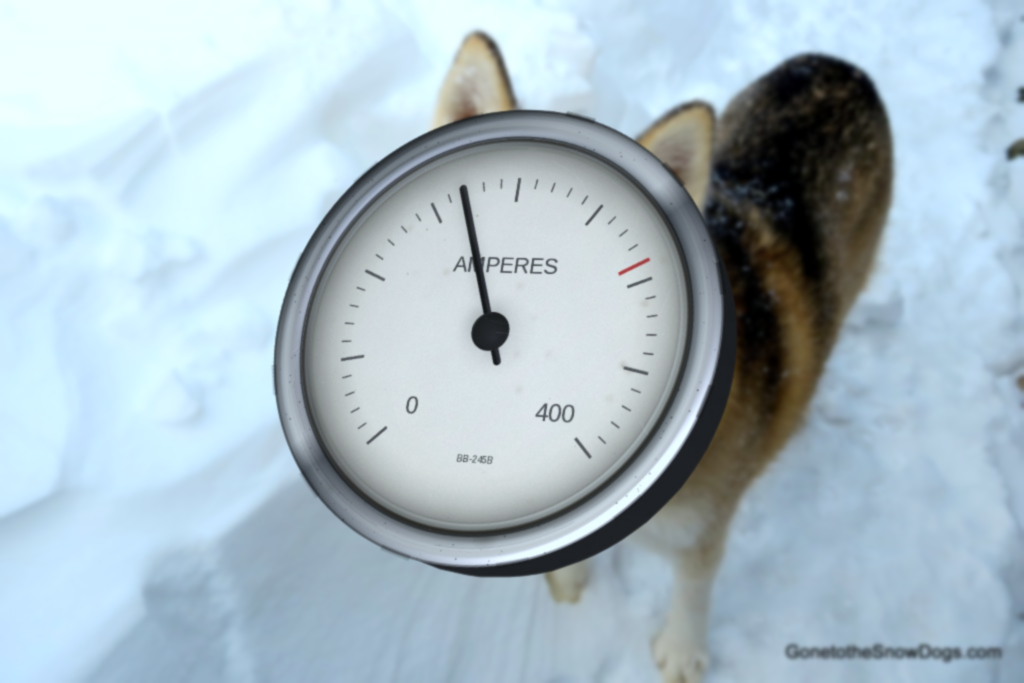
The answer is A 170
